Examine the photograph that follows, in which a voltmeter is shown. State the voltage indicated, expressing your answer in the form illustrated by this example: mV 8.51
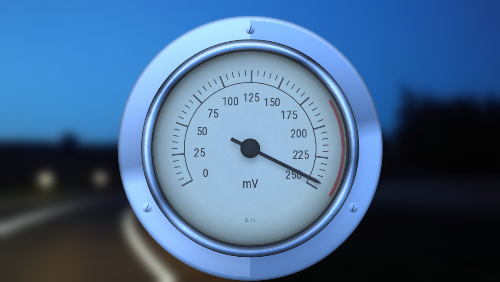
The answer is mV 245
